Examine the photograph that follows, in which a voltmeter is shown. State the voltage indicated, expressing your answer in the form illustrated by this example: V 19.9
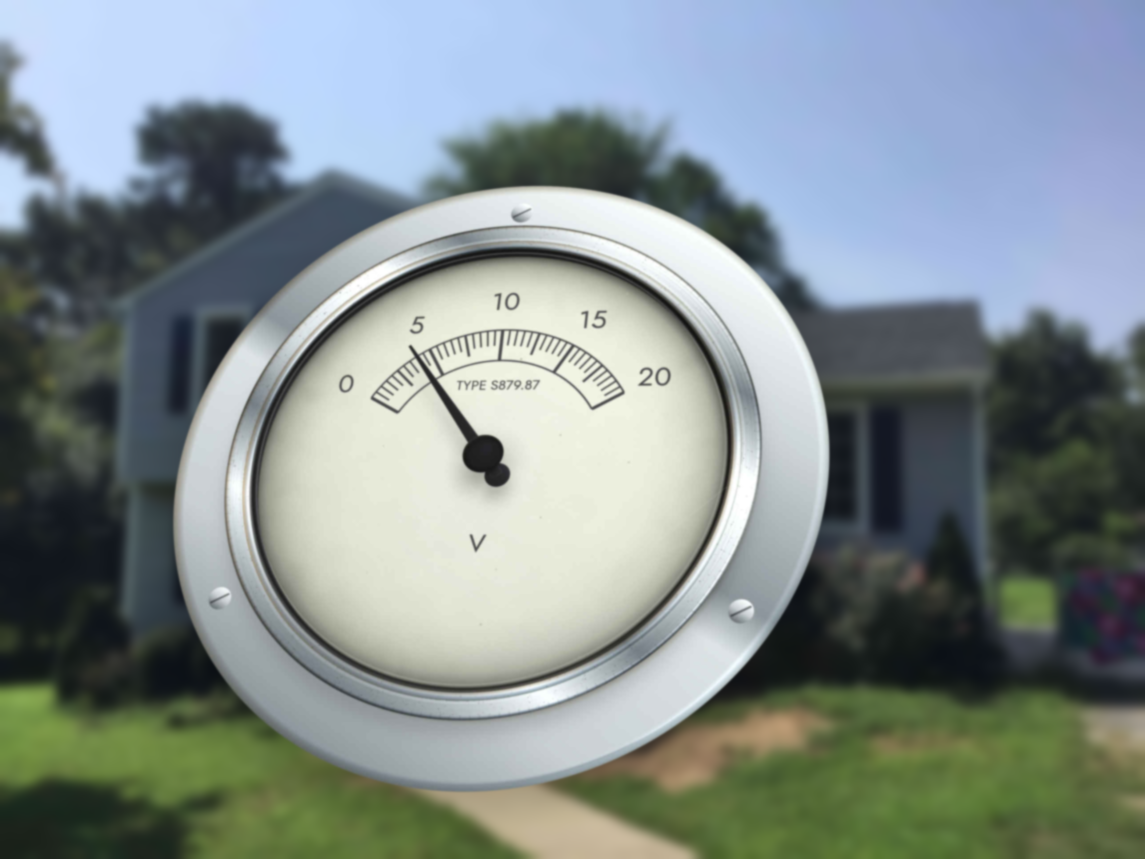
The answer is V 4
